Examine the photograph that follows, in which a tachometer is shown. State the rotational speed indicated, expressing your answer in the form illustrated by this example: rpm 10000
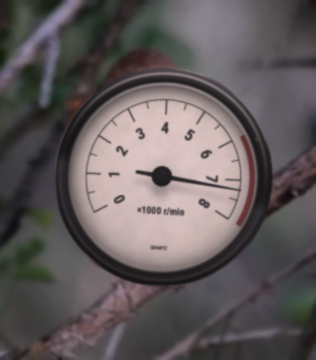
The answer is rpm 7250
